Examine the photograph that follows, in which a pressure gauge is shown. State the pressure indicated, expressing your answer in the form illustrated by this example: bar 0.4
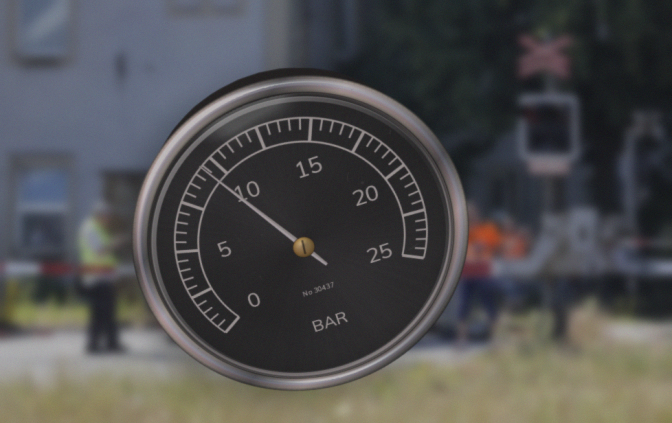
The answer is bar 9.5
